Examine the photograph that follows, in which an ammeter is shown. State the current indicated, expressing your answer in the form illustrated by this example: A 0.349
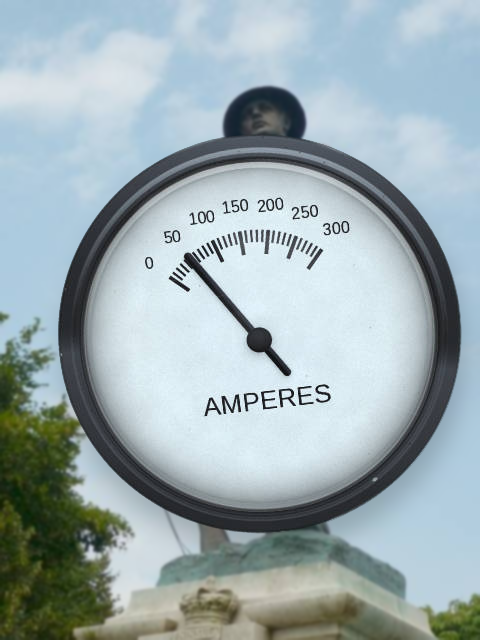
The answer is A 50
